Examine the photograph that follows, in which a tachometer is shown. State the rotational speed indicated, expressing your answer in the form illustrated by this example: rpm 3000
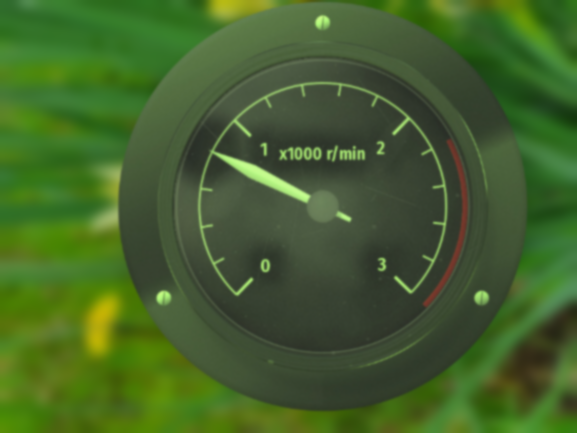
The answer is rpm 800
